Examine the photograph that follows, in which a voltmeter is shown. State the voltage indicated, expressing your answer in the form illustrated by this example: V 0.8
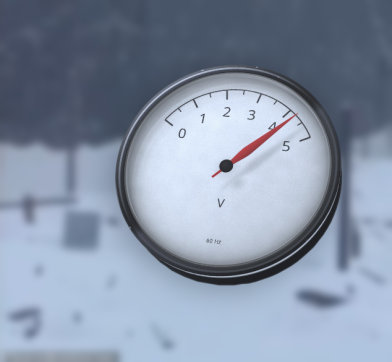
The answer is V 4.25
